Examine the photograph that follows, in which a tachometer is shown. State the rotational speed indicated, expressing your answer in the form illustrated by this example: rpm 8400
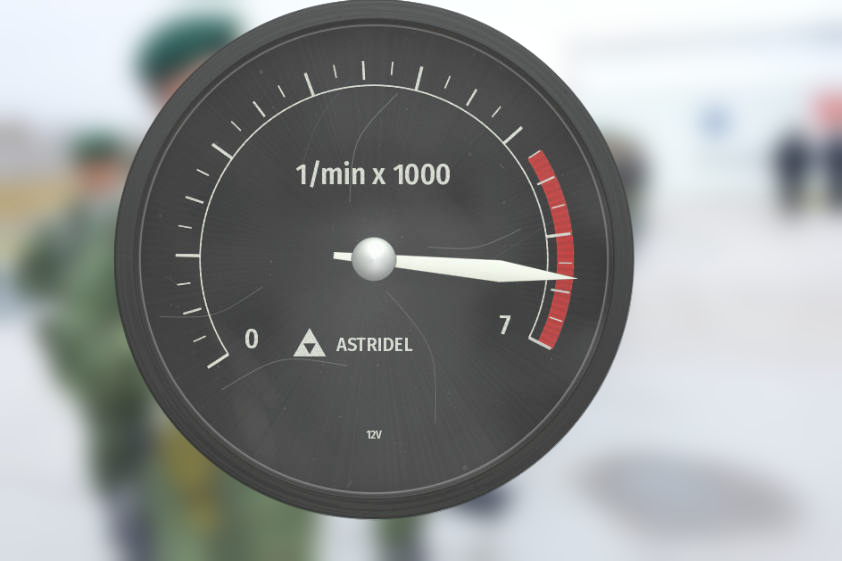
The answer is rpm 6375
